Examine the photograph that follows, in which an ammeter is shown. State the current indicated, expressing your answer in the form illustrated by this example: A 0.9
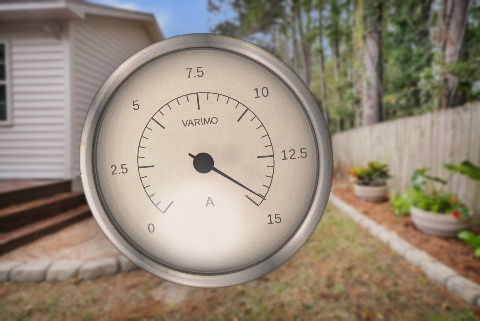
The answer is A 14.5
